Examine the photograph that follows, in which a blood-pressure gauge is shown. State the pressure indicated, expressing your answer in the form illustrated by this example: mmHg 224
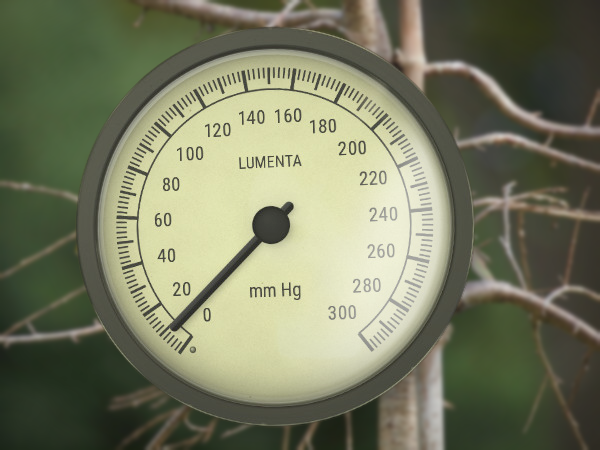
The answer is mmHg 8
